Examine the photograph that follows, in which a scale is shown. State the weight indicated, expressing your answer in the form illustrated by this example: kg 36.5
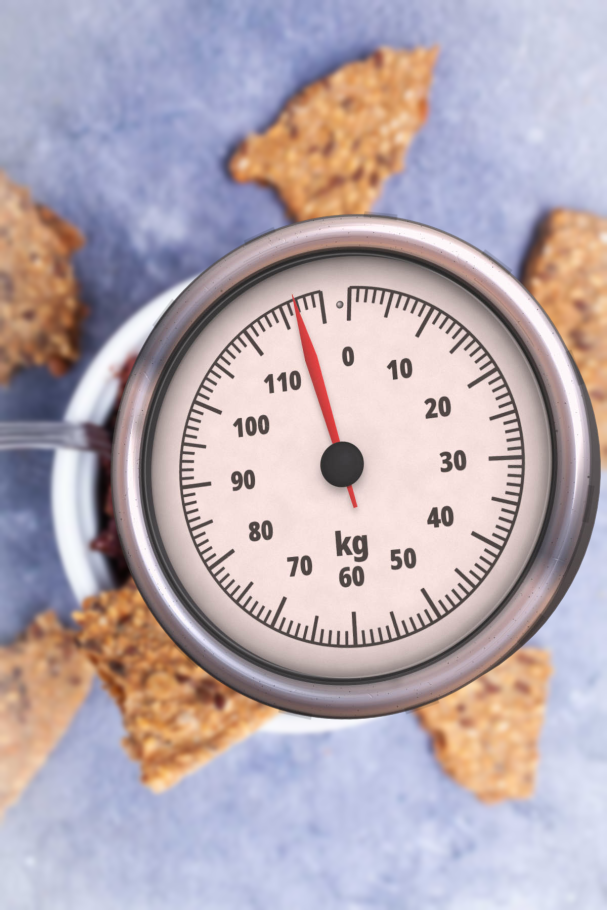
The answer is kg 117
